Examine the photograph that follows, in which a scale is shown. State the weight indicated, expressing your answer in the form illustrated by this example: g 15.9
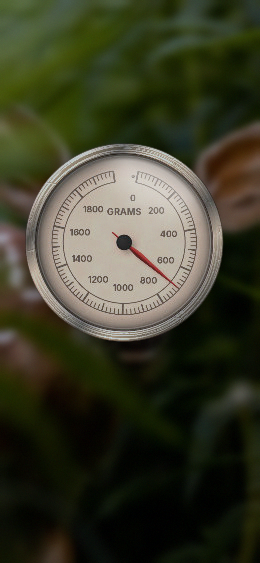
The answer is g 700
